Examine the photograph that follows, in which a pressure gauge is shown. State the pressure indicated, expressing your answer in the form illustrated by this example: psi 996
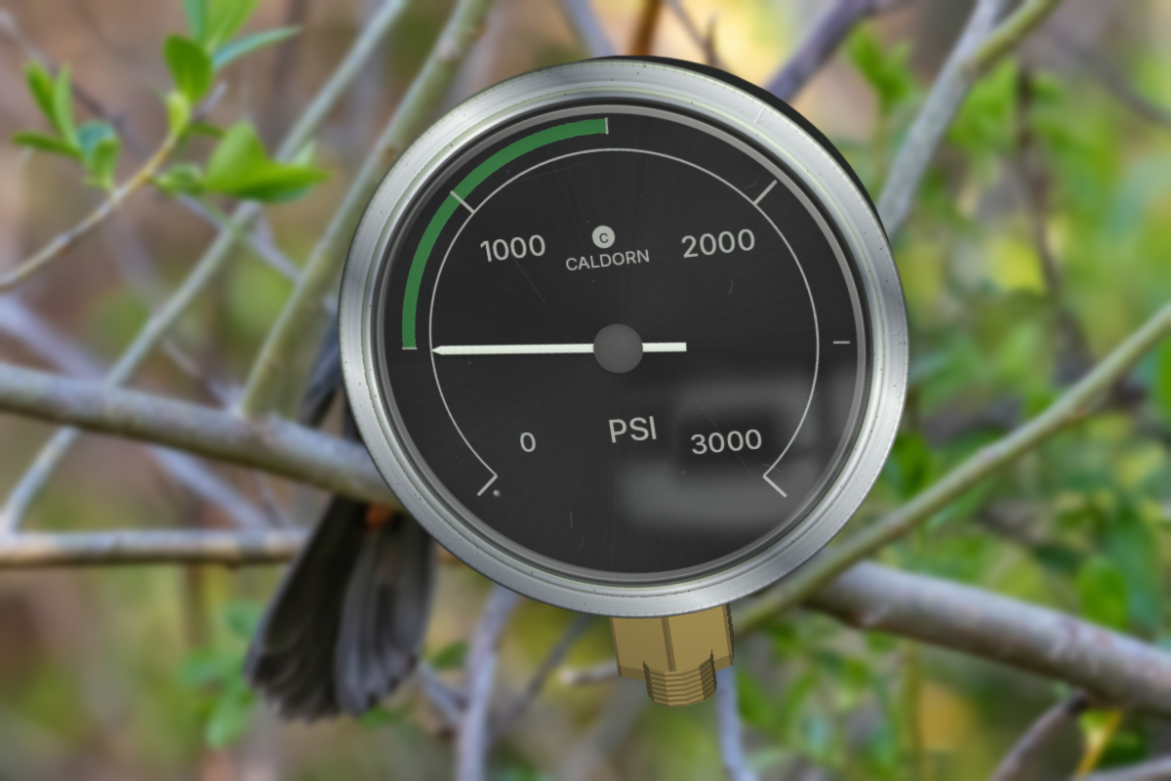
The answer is psi 500
